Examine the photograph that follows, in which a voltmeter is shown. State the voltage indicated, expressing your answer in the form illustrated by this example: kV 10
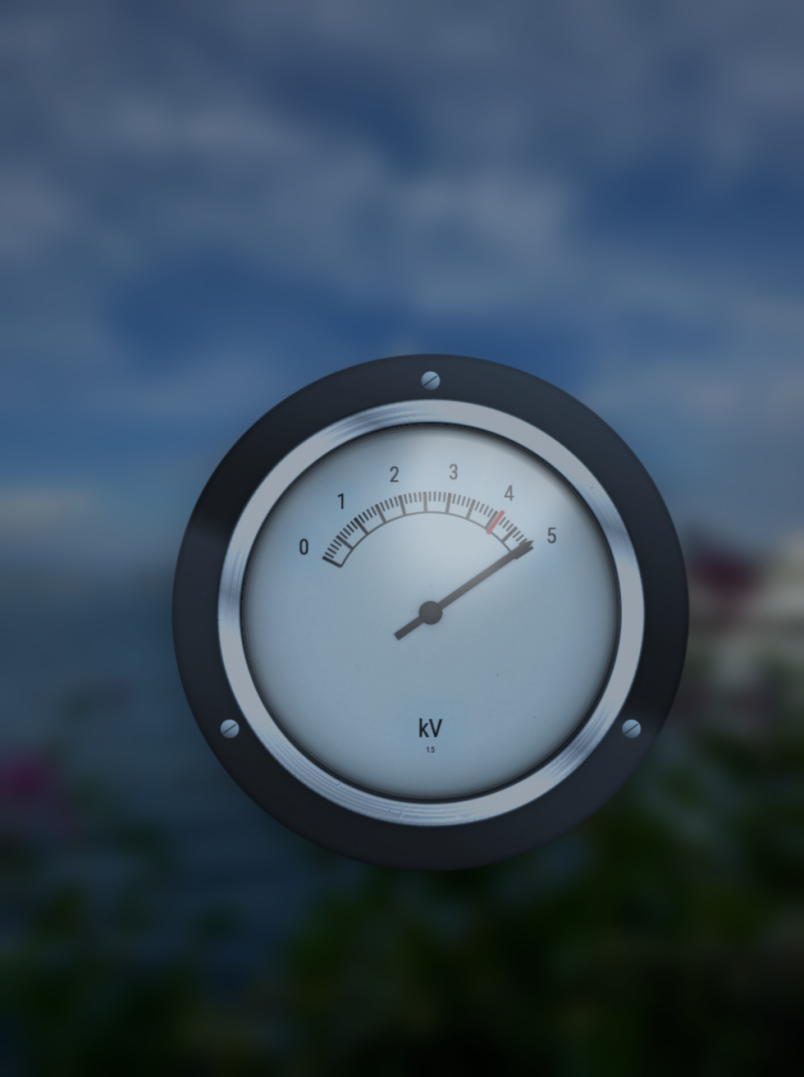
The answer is kV 4.9
